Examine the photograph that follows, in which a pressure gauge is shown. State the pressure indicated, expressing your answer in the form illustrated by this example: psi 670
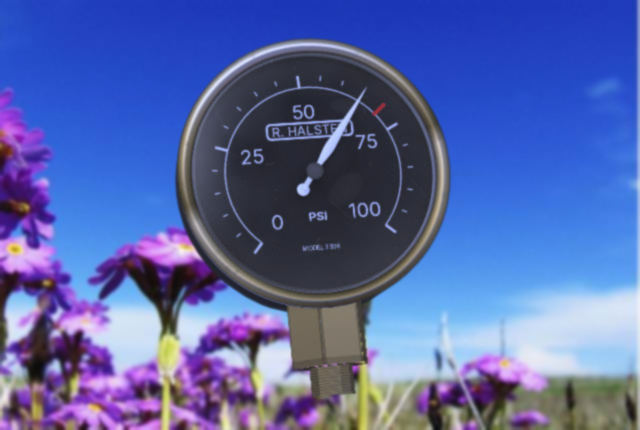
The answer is psi 65
